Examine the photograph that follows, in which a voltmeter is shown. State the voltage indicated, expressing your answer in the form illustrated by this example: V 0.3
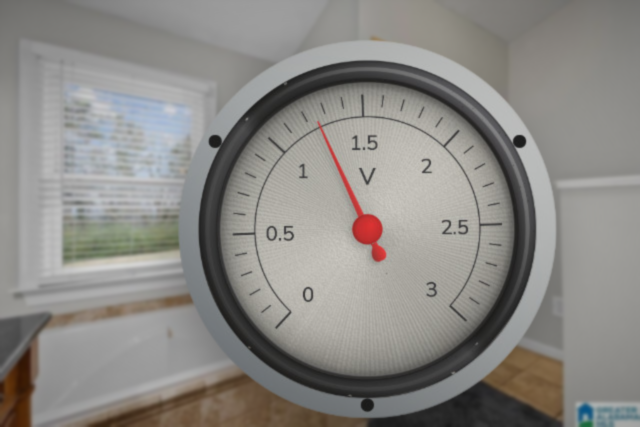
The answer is V 1.25
